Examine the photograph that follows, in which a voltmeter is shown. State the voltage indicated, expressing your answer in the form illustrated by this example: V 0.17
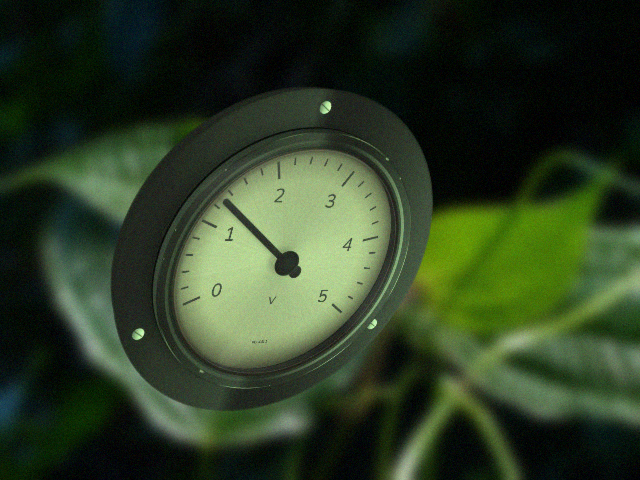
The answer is V 1.3
